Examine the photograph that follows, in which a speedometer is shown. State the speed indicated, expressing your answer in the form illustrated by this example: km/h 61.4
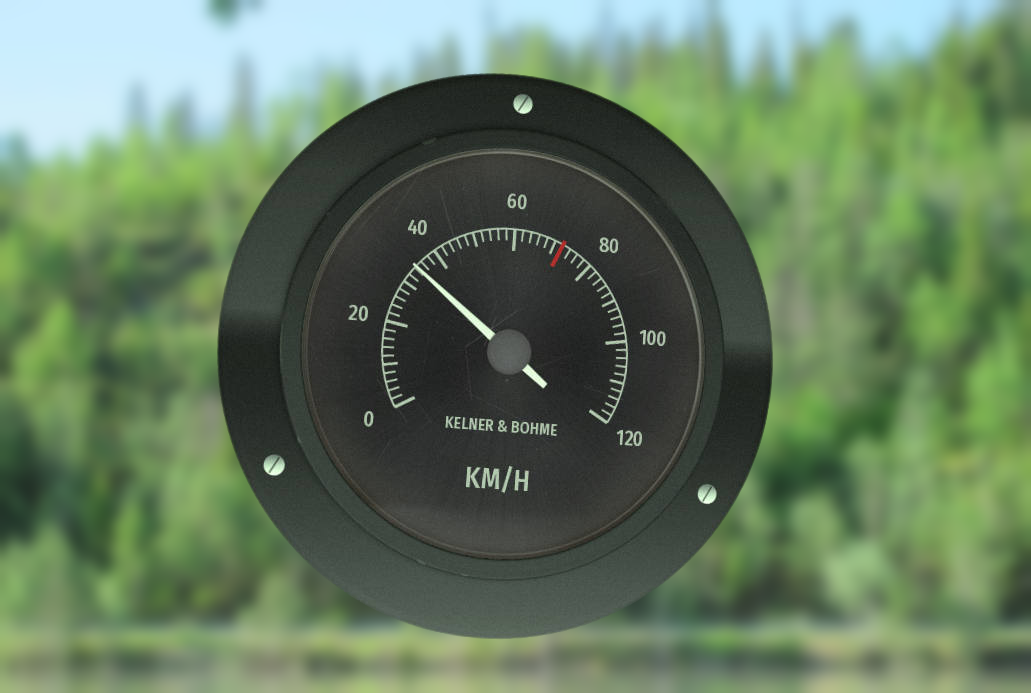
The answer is km/h 34
